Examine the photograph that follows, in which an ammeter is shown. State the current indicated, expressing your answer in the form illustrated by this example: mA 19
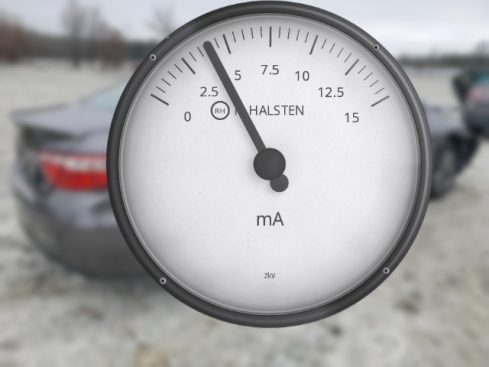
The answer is mA 4
